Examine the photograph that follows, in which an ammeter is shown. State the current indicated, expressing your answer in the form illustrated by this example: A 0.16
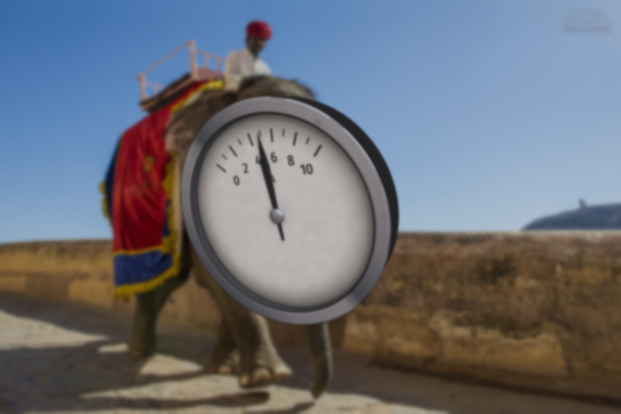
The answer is A 5
